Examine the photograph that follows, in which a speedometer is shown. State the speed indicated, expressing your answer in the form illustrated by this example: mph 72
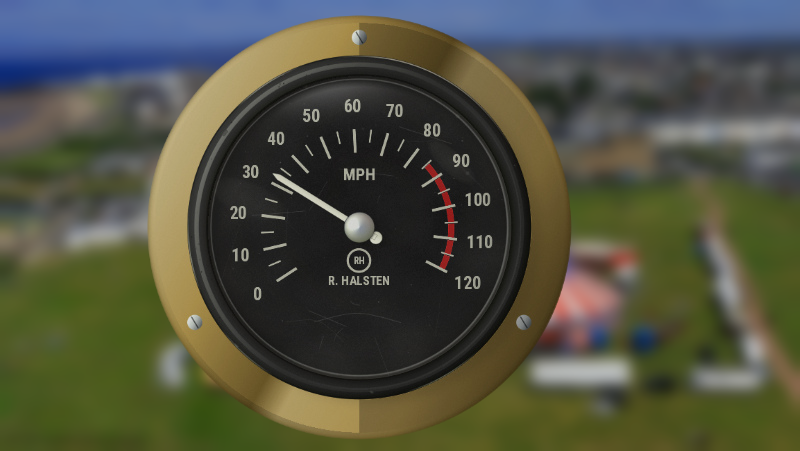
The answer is mph 32.5
